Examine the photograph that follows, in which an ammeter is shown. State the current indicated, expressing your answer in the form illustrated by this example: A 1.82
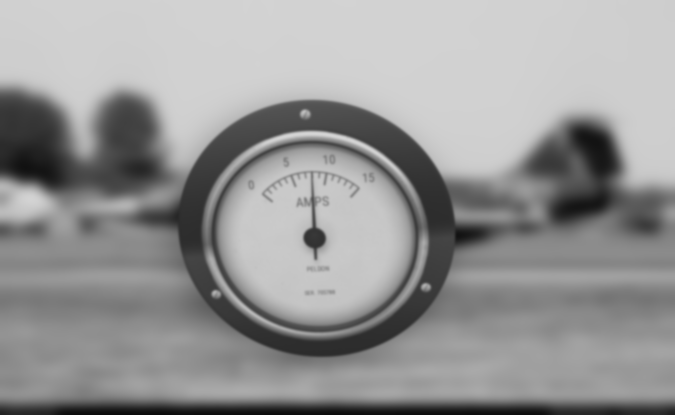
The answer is A 8
